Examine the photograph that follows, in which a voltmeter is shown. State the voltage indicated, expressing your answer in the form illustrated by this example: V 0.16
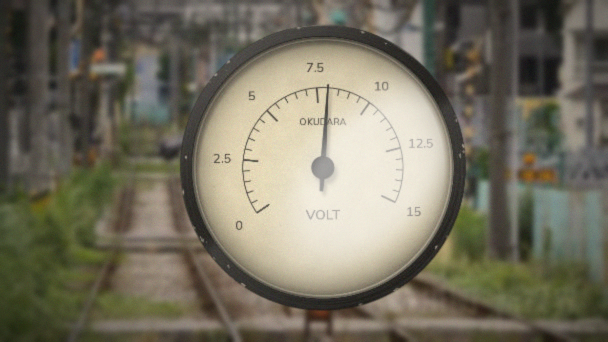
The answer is V 8
